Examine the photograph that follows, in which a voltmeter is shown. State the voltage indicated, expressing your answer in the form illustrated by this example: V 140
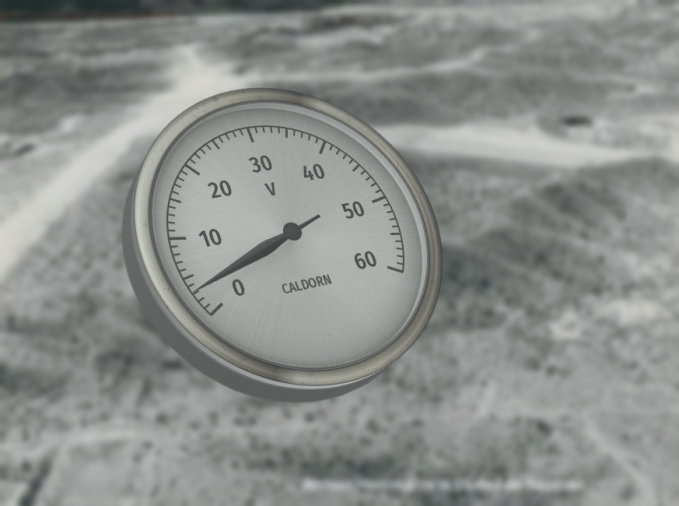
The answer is V 3
